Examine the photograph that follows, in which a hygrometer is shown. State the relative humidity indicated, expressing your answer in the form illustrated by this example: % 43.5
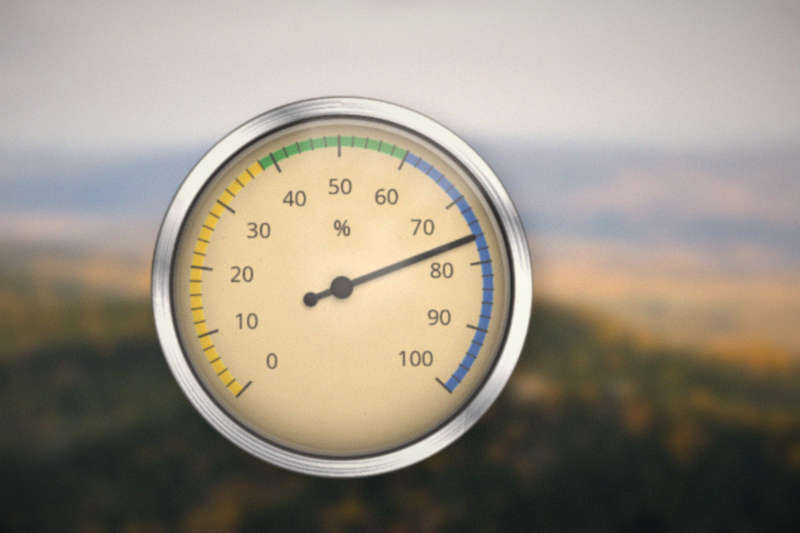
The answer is % 76
